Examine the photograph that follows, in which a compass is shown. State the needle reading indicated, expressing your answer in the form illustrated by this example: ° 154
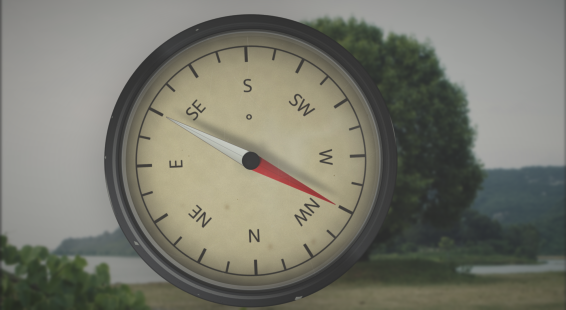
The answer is ° 300
